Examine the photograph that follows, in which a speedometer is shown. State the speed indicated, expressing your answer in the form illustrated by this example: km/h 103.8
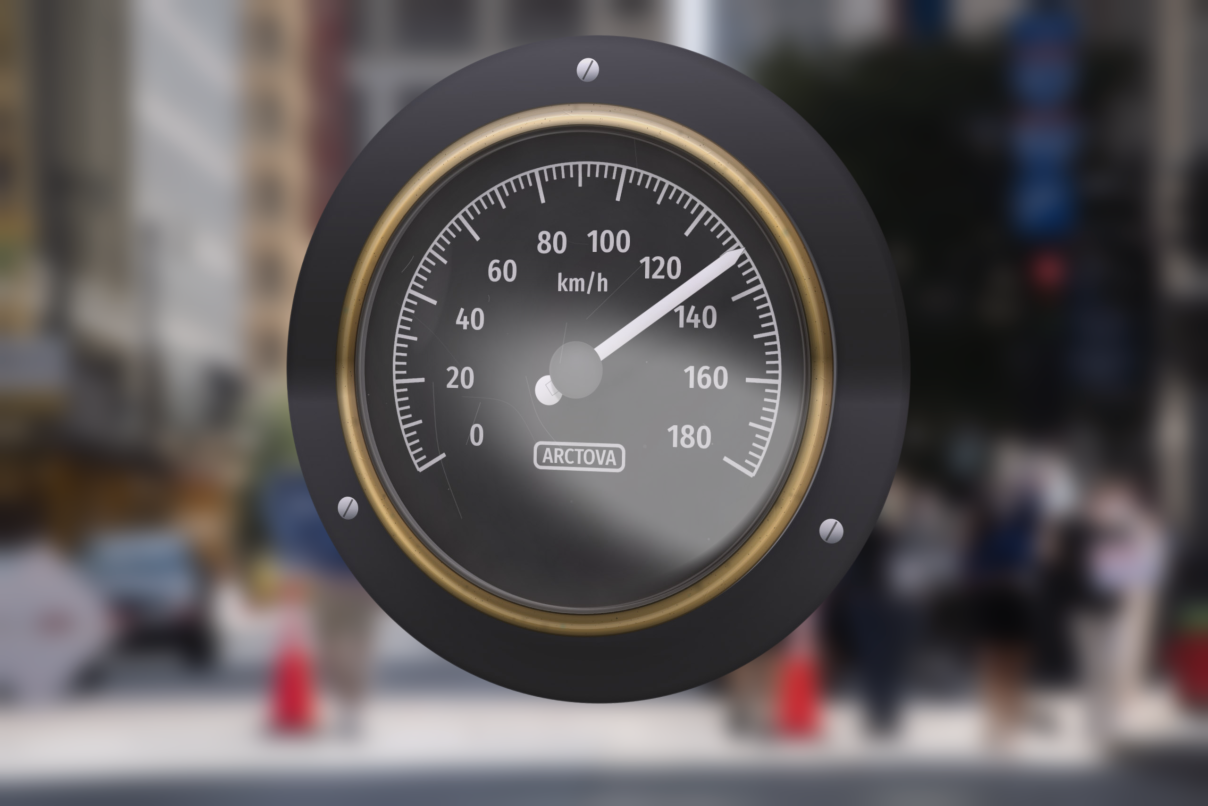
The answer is km/h 132
